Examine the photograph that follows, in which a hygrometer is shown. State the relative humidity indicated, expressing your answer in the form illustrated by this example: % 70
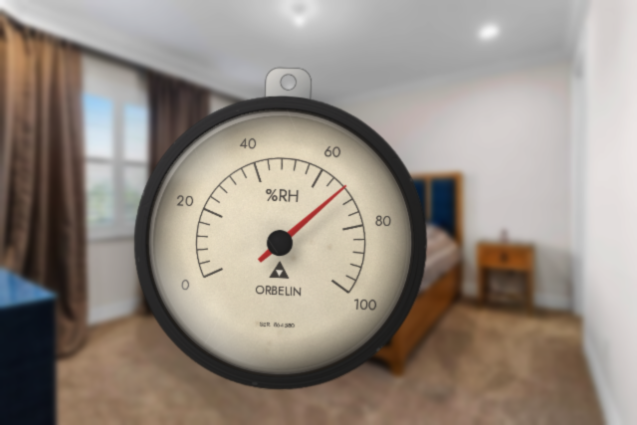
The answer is % 68
